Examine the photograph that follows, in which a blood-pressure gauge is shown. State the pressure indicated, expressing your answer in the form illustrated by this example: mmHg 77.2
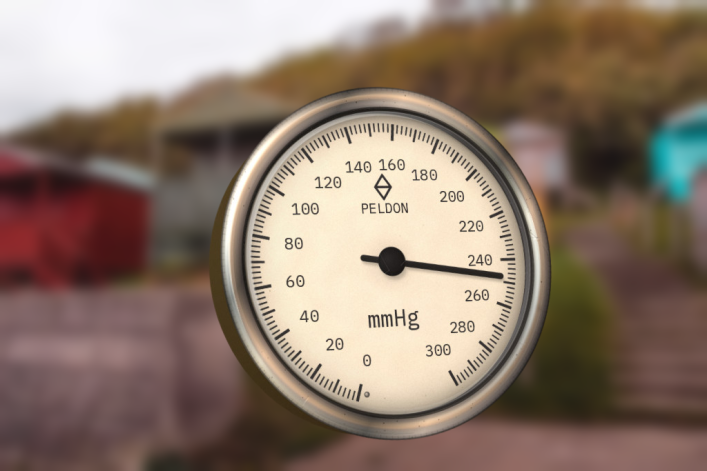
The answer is mmHg 248
